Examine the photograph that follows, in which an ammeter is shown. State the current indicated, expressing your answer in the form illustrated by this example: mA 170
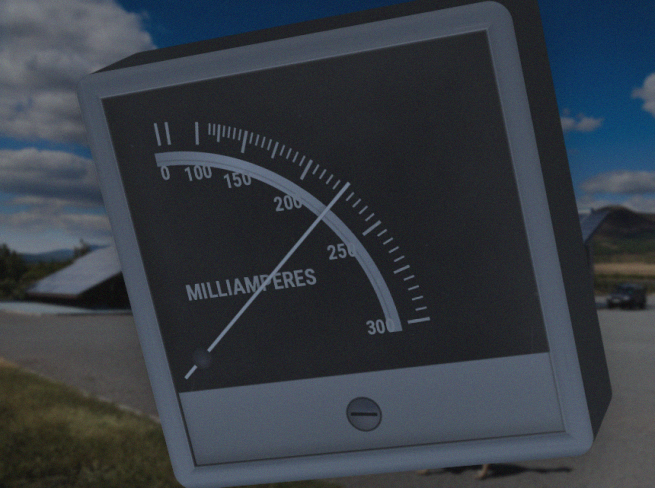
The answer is mA 225
